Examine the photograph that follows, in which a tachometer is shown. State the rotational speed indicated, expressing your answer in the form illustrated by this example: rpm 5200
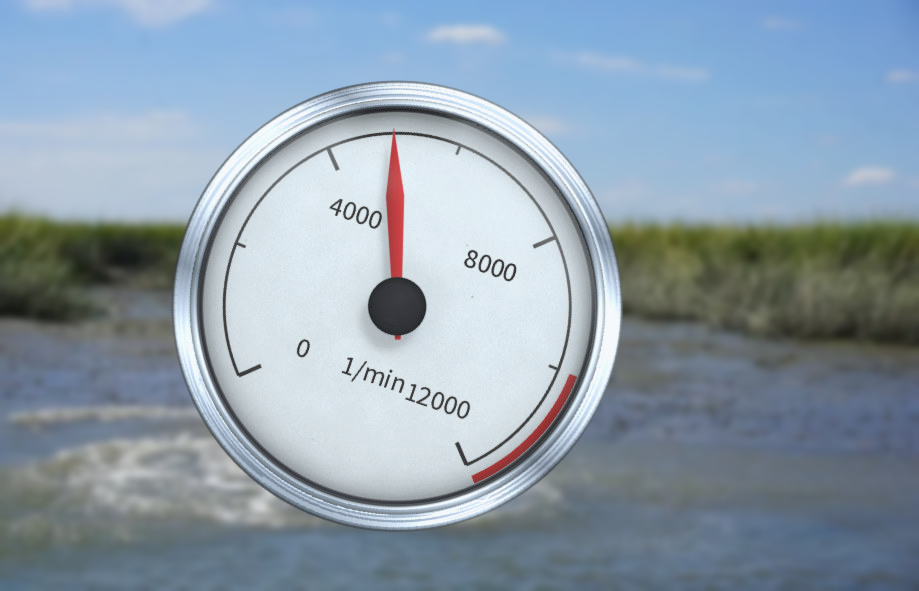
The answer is rpm 5000
